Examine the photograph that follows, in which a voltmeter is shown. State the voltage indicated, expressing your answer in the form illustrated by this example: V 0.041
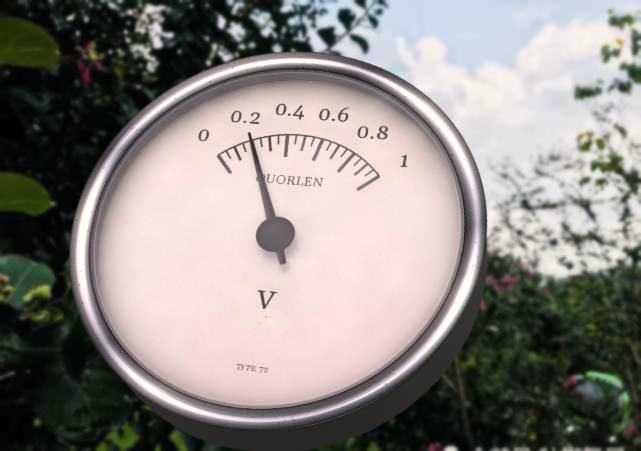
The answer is V 0.2
